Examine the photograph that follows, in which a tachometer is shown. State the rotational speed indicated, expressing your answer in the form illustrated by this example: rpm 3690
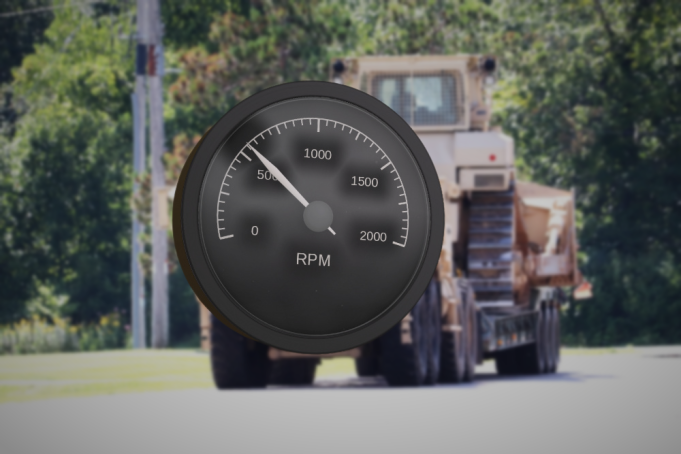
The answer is rpm 550
